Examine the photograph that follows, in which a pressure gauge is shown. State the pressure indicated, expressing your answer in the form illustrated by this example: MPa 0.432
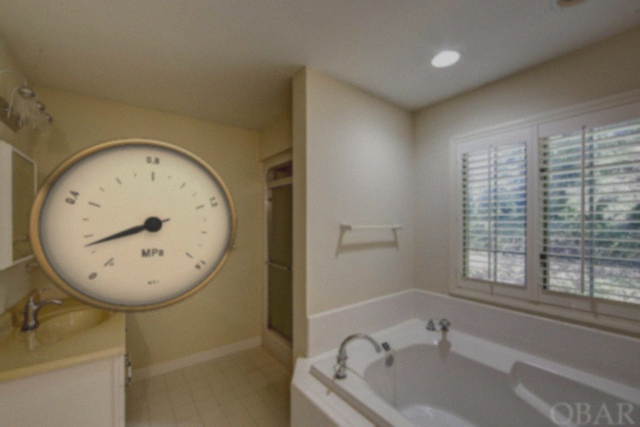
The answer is MPa 0.15
